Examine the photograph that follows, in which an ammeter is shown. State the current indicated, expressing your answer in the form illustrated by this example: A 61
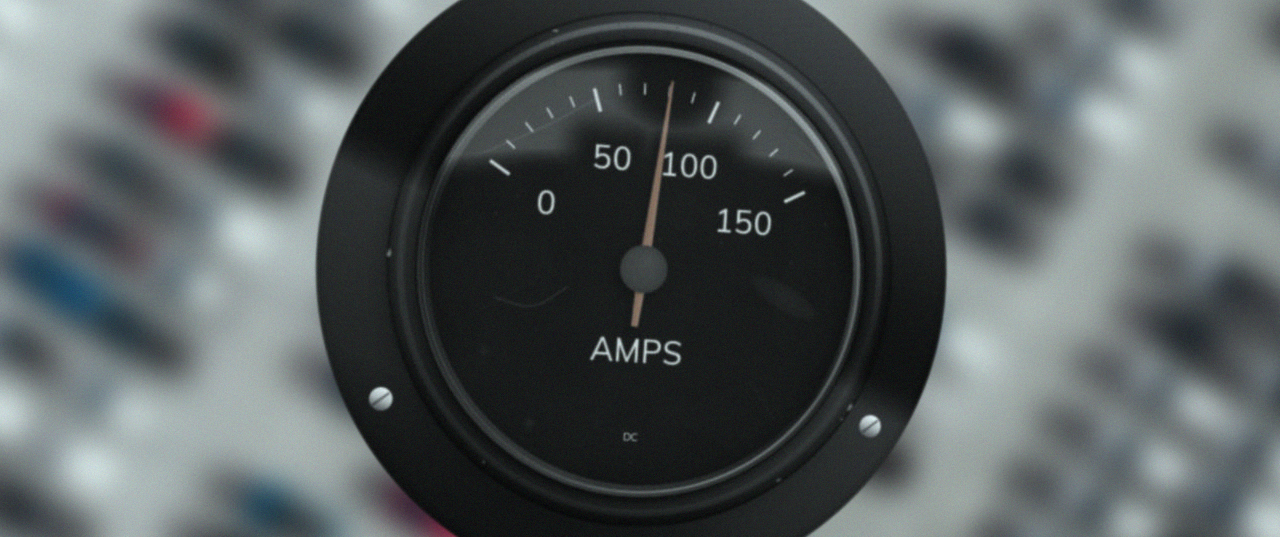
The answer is A 80
